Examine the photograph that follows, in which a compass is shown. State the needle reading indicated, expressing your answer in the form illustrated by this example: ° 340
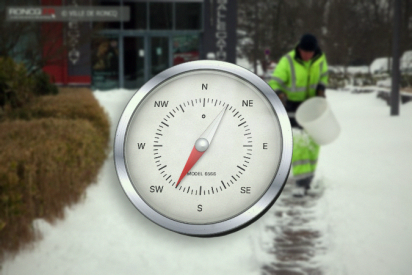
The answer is ° 210
